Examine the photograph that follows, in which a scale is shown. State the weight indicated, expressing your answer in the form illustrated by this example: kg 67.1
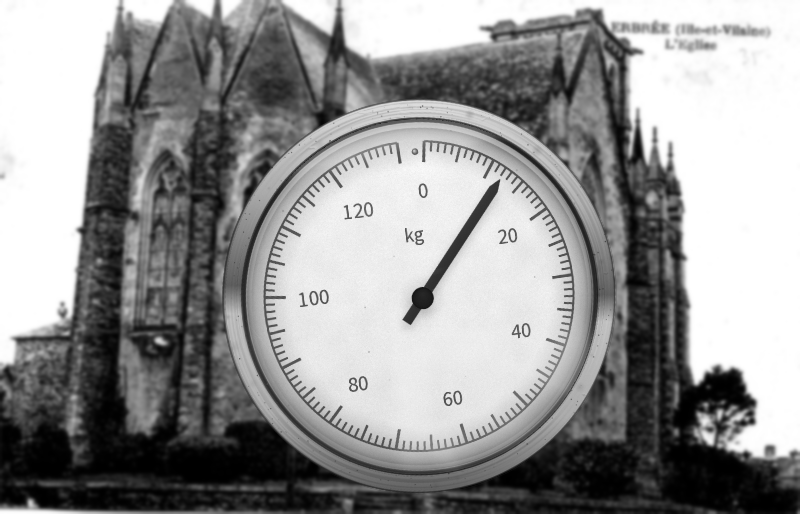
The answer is kg 12
